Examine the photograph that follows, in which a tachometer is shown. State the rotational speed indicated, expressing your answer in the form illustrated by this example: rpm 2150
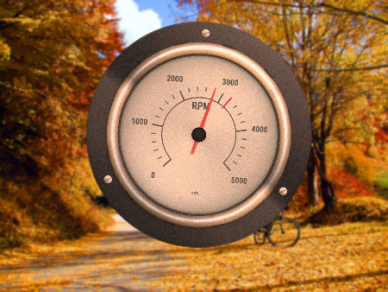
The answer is rpm 2800
